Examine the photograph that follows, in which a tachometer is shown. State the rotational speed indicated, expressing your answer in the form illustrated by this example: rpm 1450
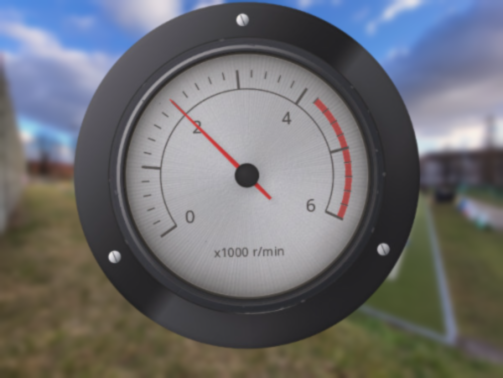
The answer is rpm 2000
